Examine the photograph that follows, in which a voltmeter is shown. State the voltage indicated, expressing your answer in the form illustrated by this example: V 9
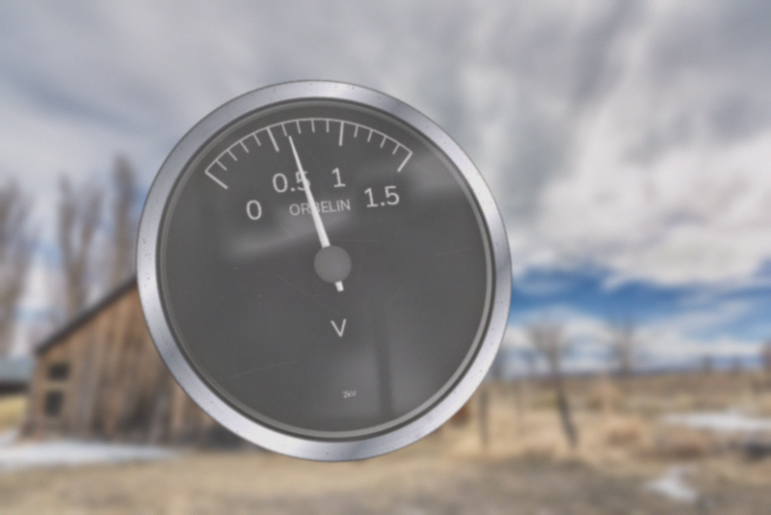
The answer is V 0.6
